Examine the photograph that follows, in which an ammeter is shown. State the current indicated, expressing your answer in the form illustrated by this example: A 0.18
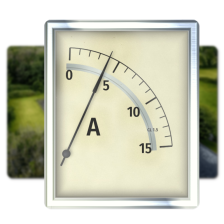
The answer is A 4
